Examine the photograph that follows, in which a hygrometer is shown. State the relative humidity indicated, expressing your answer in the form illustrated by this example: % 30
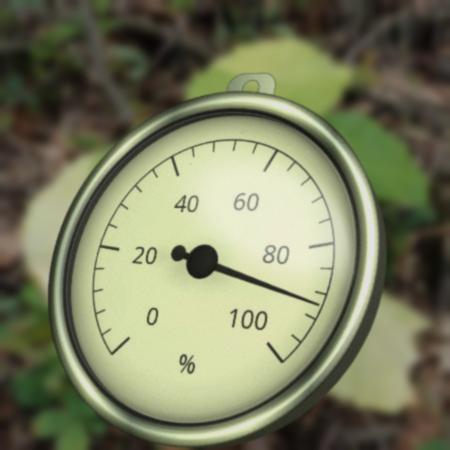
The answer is % 90
